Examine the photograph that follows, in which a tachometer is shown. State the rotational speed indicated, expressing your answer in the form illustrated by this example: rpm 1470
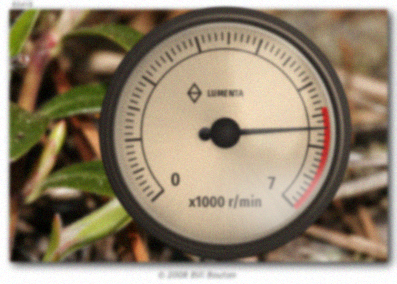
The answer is rpm 5700
